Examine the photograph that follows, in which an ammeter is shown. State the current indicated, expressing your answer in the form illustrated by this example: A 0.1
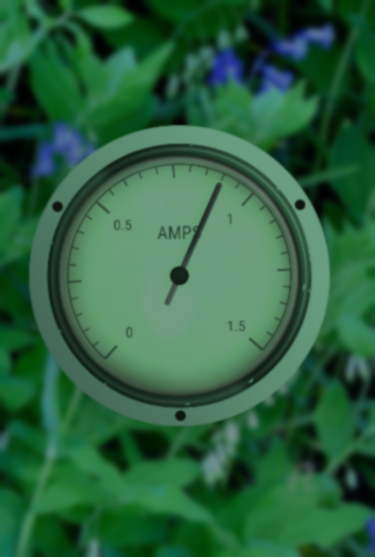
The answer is A 0.9
